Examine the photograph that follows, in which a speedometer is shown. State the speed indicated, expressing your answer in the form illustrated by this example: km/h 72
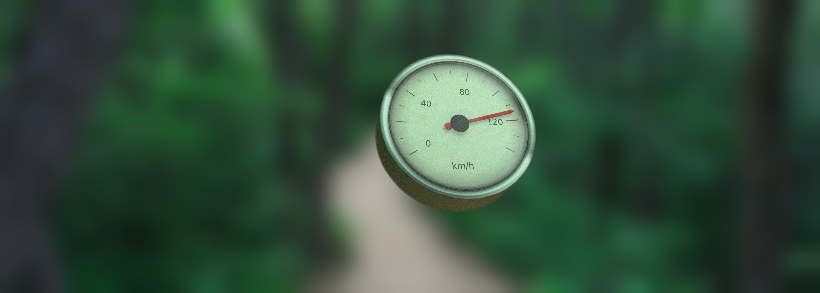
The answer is km/h 115
